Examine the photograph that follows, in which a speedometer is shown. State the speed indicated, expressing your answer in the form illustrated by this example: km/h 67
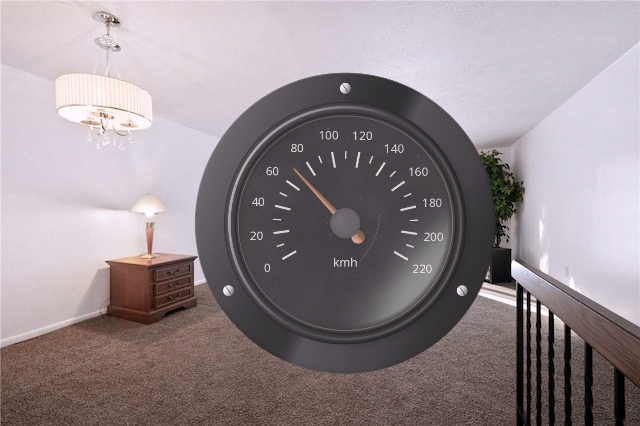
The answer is km/h 70
